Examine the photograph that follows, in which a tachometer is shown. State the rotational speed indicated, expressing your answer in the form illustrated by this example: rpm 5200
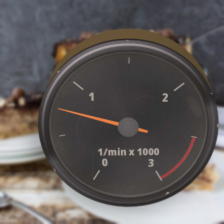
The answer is rpm 750
